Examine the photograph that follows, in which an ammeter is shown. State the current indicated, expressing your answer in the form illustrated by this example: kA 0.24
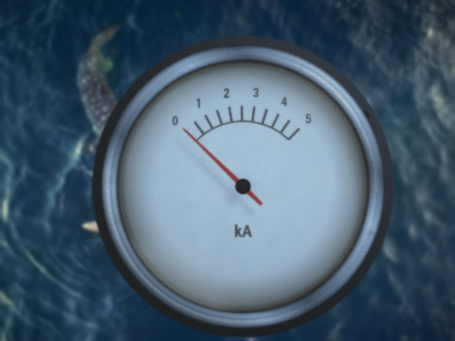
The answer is kA 0
